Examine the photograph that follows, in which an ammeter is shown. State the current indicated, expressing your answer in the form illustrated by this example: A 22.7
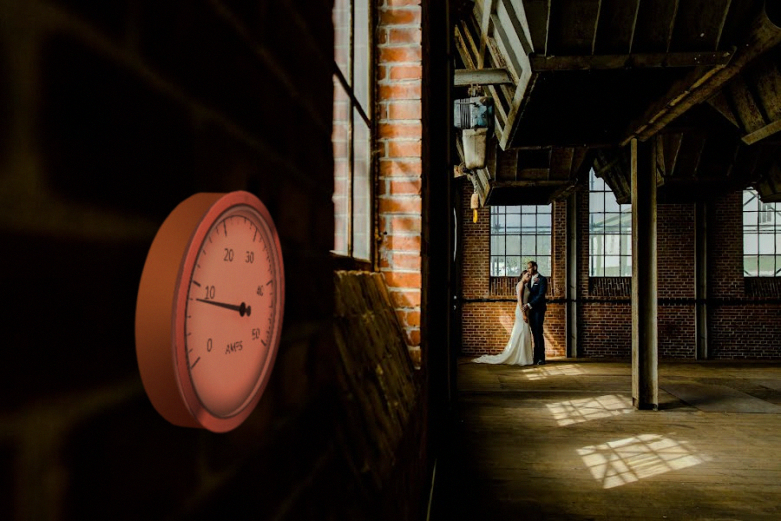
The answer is A 8
